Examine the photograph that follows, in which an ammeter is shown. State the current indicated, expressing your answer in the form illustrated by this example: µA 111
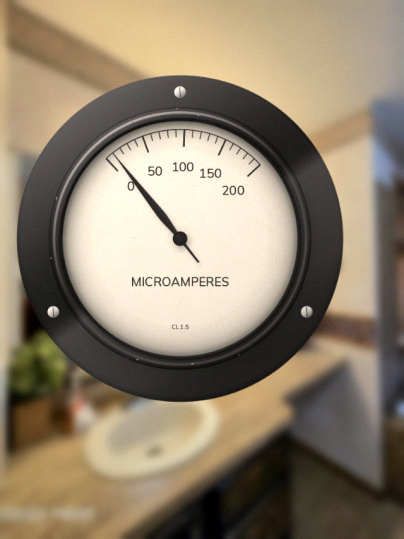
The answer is µA 10
